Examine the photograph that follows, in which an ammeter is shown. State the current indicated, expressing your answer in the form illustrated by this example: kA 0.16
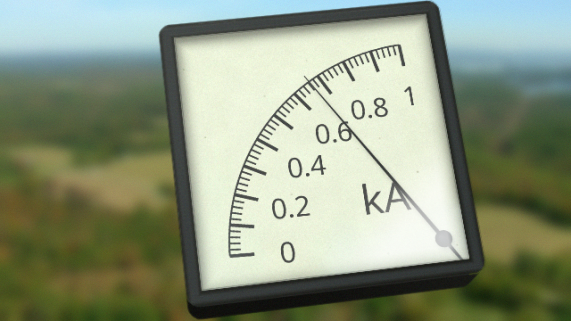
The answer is kA 0.66
